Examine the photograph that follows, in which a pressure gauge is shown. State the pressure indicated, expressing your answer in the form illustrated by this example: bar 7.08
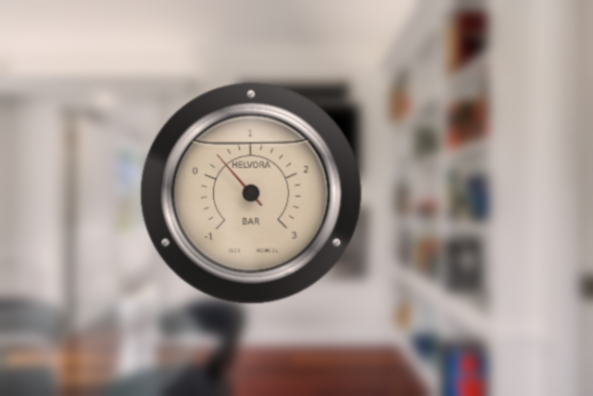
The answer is bar 0.4
